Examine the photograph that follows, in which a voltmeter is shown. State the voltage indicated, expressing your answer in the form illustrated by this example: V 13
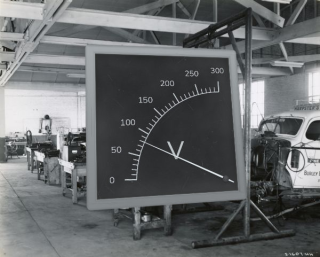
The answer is V 80
